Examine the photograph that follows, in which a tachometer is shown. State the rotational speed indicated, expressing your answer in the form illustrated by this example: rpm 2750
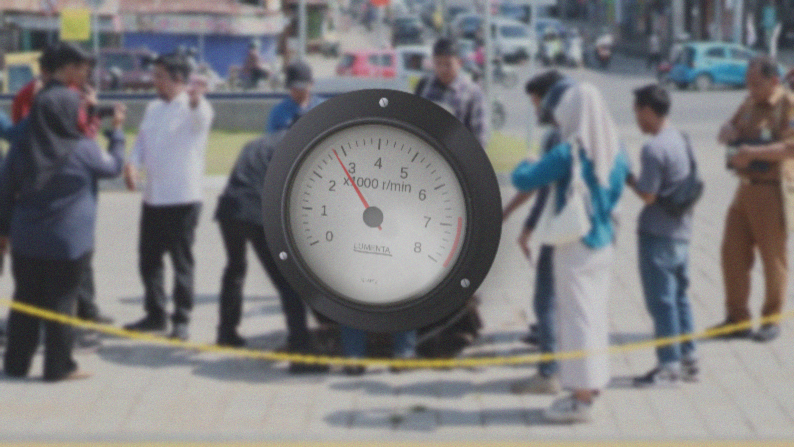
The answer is rpm 2800
